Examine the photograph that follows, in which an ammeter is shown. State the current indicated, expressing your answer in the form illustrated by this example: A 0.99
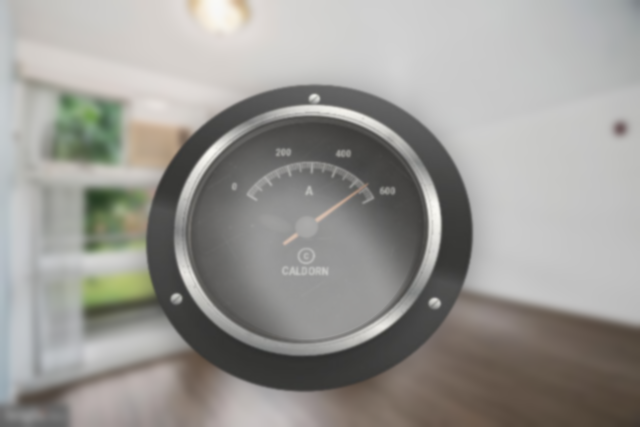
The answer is A 550
